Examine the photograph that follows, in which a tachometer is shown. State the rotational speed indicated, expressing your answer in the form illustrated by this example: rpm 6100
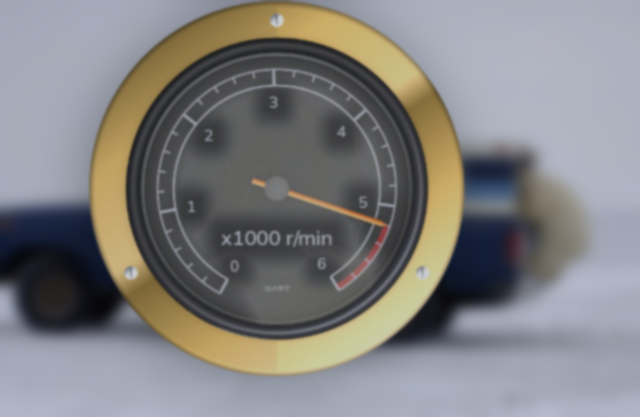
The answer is rpm 5200
